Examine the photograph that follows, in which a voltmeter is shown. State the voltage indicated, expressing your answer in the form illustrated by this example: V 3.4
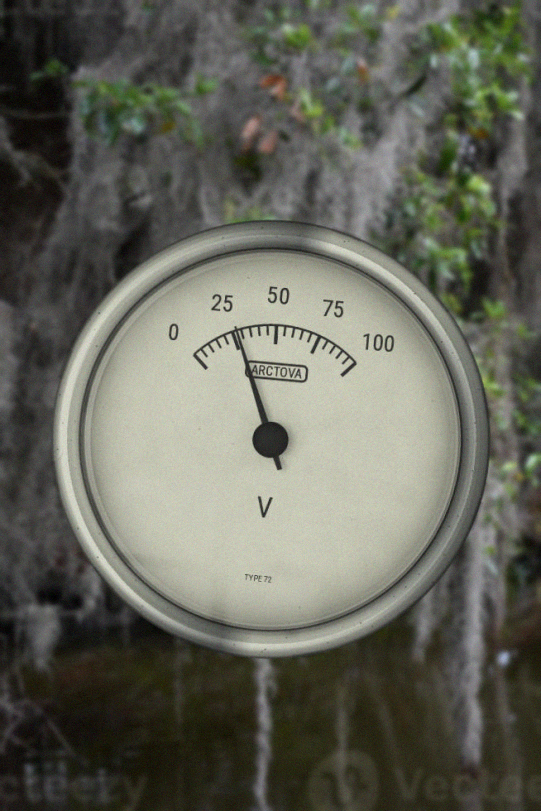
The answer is V 27.5
